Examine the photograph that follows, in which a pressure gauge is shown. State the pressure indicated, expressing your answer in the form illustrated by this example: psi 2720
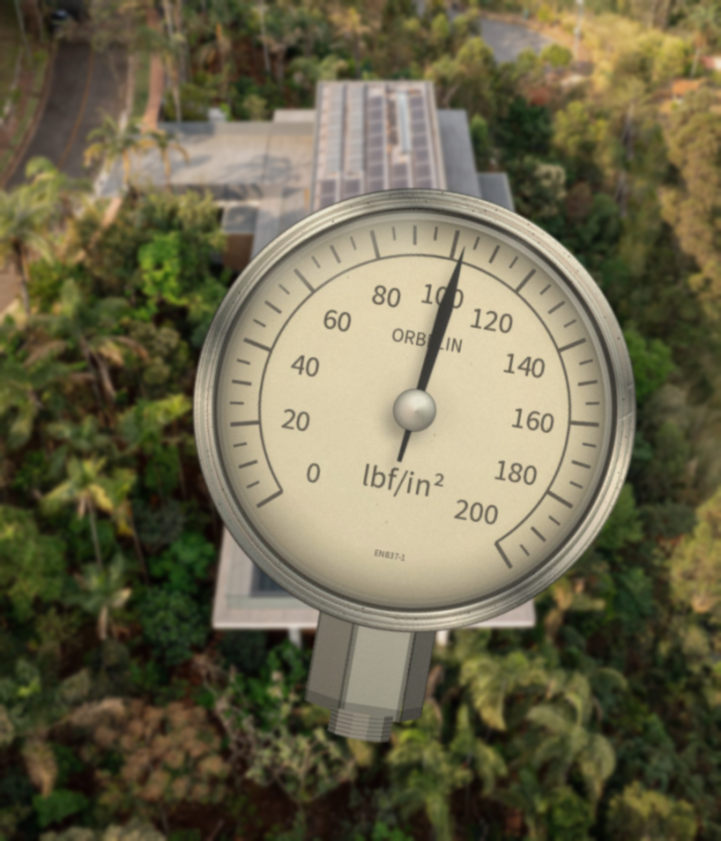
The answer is psi 102.5
